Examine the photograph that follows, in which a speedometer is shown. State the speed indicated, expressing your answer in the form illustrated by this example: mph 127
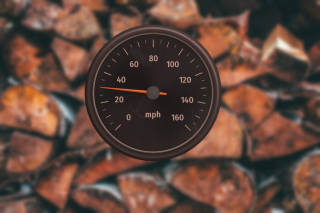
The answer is mph 30
